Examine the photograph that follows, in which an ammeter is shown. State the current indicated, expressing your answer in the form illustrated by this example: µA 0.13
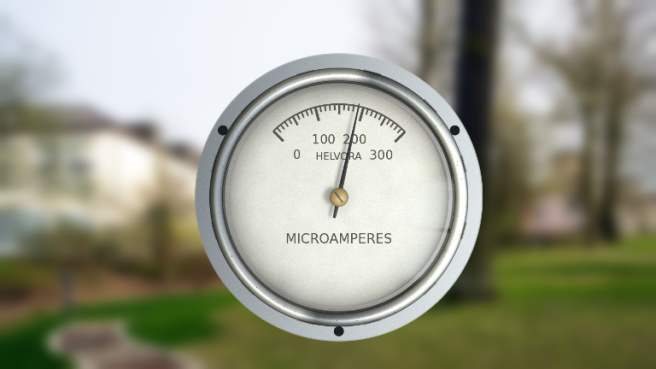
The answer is µA 190
